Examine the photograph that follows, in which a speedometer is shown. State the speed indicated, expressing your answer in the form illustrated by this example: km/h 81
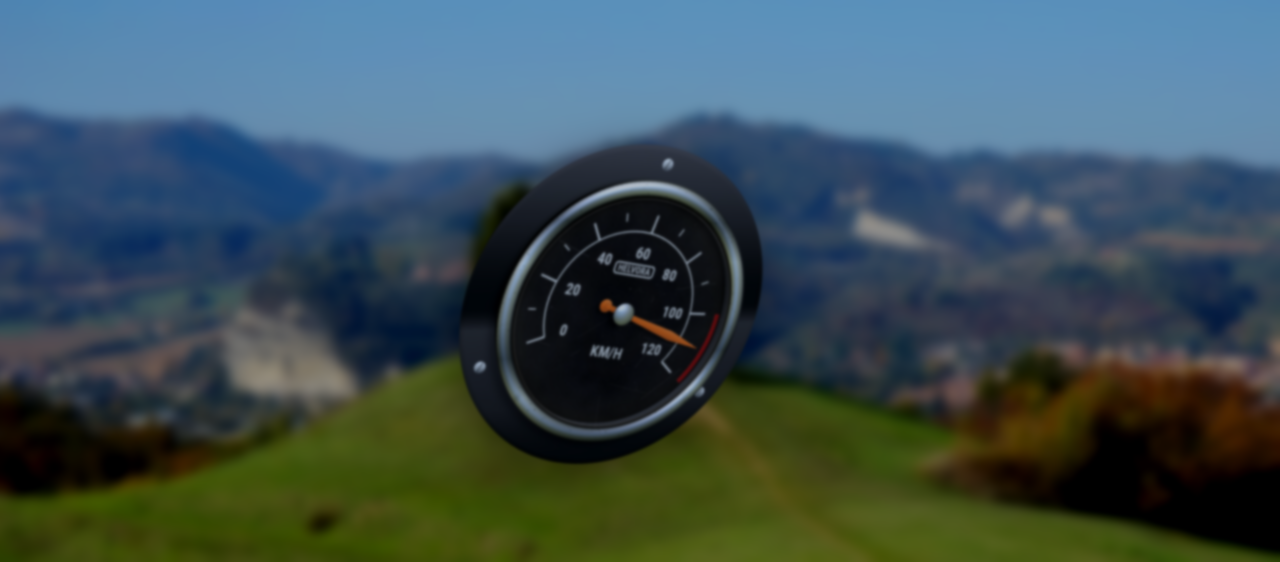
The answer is km/h 110
